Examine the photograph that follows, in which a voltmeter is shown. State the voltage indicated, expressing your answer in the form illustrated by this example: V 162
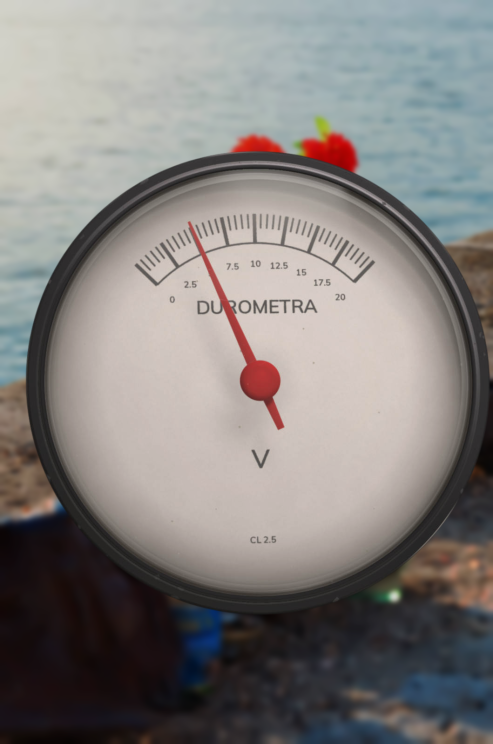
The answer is V 5
